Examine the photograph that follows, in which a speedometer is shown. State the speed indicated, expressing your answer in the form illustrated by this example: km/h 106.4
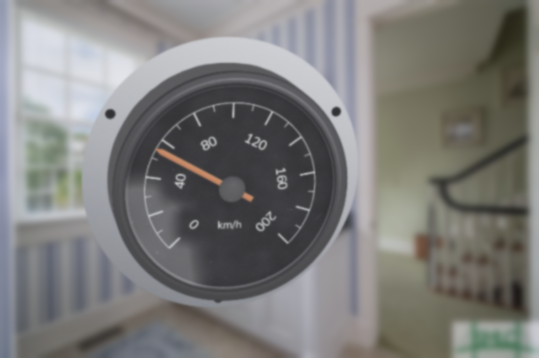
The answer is km/h 55
